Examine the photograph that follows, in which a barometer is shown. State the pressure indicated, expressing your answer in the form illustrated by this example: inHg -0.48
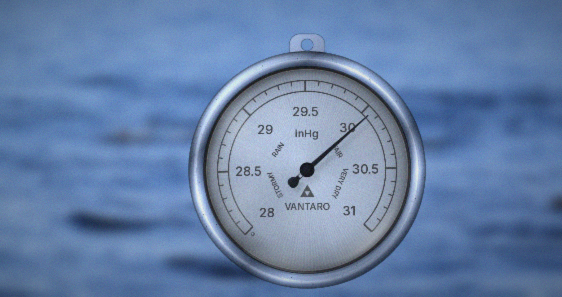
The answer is inHg 30.05
